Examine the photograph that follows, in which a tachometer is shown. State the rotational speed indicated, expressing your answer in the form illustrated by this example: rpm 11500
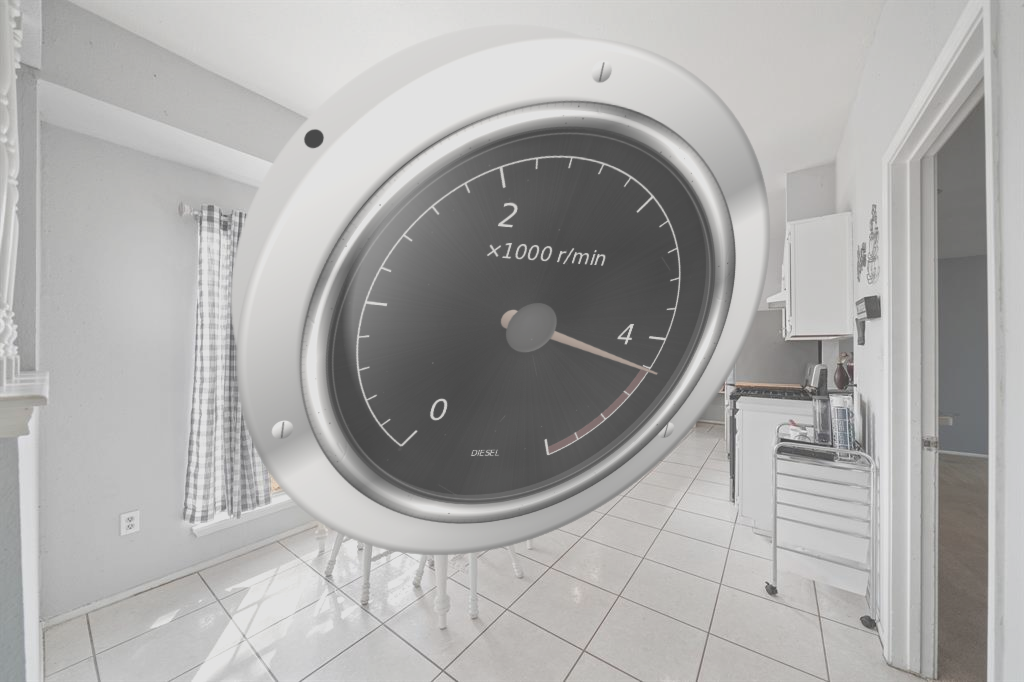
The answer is rpm 4200
